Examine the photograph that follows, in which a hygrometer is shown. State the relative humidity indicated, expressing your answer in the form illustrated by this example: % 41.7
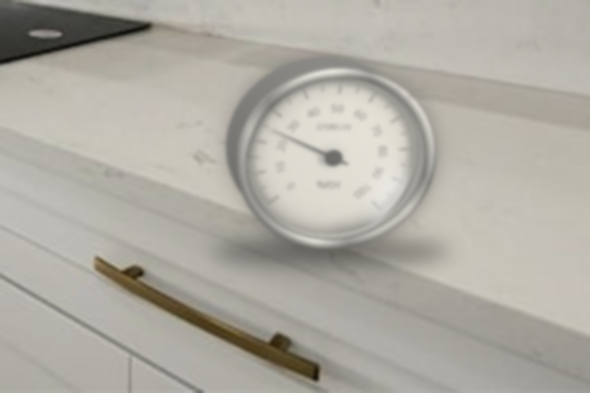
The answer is % 25
